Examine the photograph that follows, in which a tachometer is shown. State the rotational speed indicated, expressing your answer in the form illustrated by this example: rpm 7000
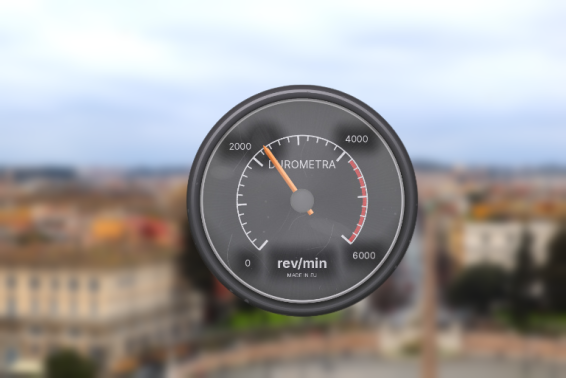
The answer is rpm 2300
